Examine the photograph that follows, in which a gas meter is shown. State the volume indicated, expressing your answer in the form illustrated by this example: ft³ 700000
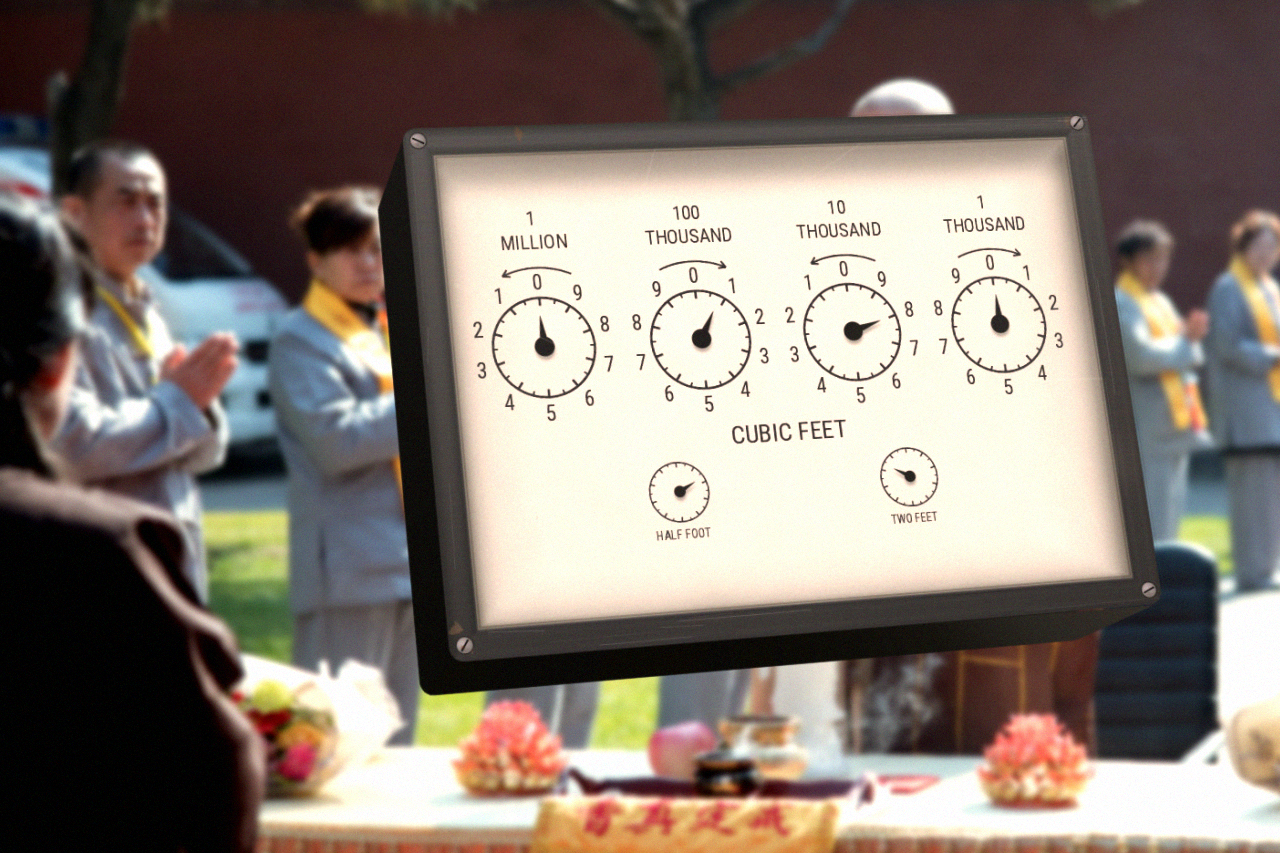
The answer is ft³ 8000
